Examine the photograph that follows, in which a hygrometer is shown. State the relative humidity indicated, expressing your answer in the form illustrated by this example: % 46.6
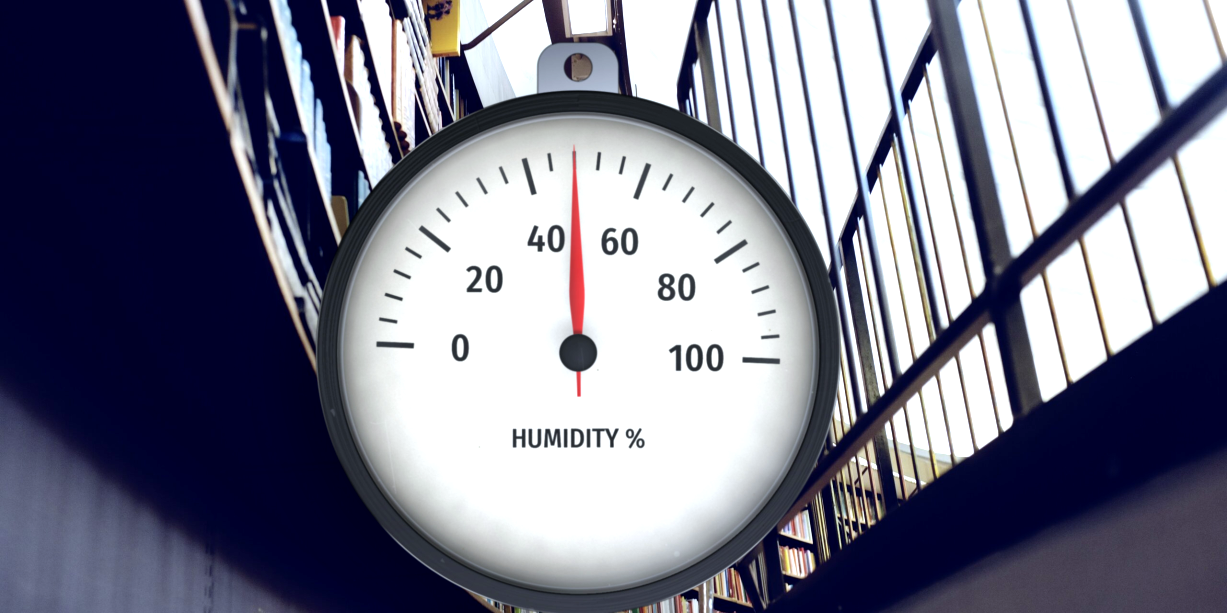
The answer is % 48
